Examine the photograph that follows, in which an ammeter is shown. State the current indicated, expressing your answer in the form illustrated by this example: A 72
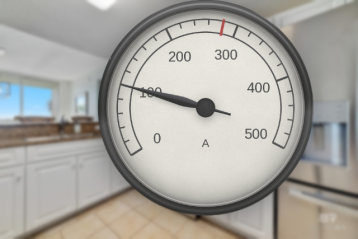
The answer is A 100
